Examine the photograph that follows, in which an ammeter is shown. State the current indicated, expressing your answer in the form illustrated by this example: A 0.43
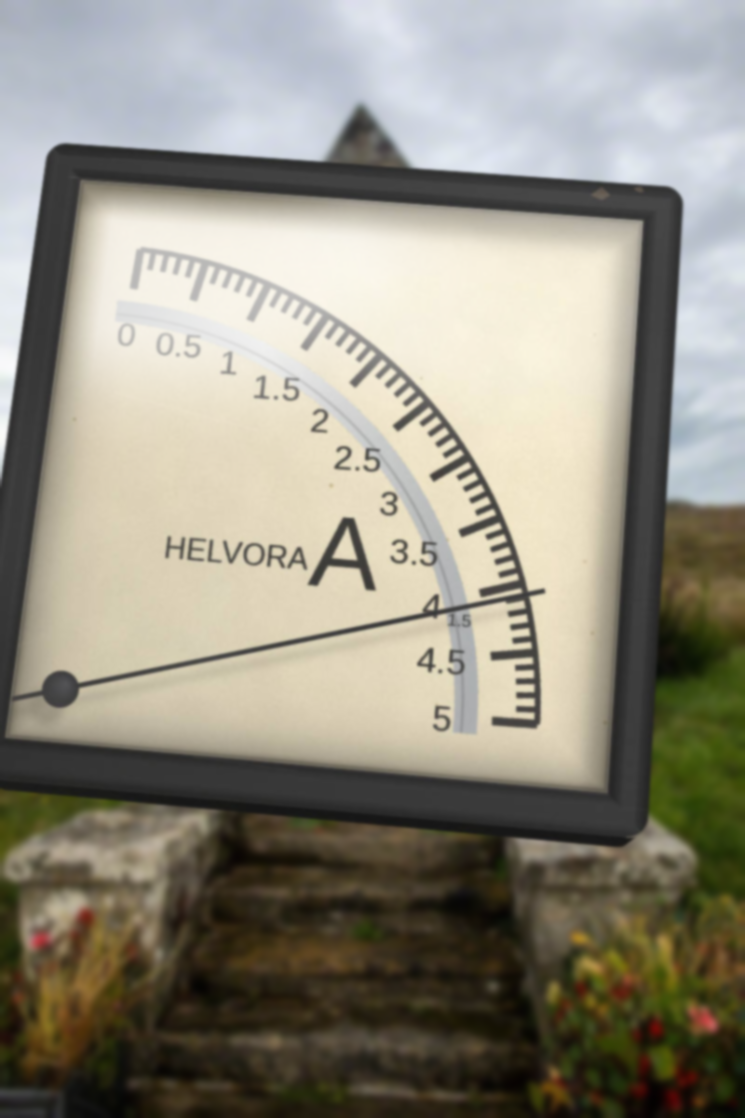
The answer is A 4.1
